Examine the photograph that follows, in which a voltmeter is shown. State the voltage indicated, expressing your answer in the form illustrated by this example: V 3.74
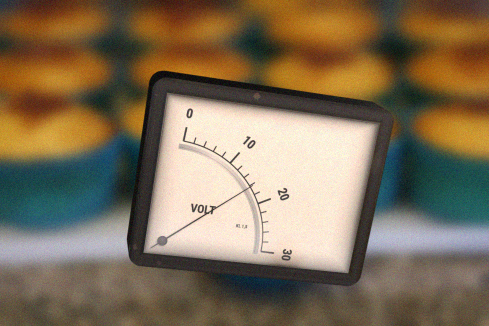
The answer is V 16
